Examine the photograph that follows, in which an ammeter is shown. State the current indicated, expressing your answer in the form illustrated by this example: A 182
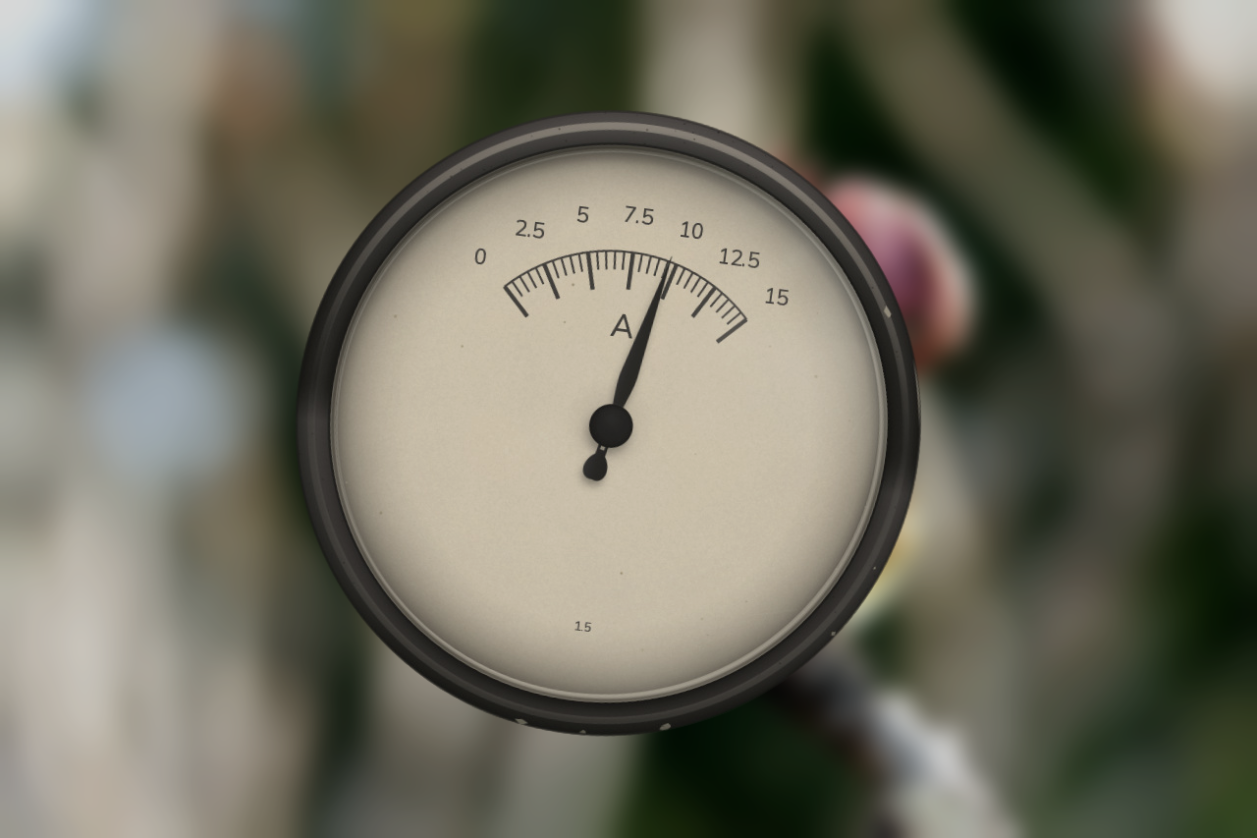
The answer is A 9.5
